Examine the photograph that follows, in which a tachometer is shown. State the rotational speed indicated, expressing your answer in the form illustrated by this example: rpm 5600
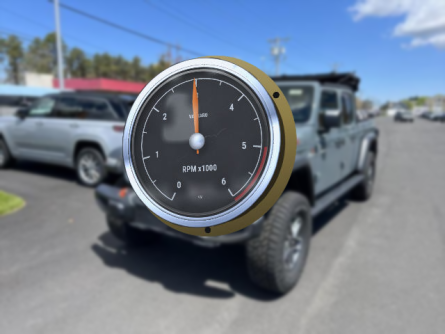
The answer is rpm 3000
